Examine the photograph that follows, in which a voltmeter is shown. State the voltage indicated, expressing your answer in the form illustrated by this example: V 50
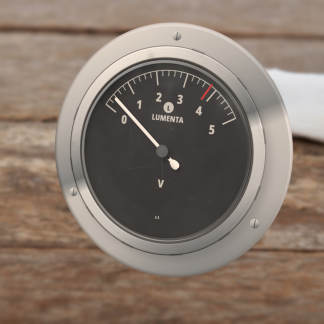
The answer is V 0.4
